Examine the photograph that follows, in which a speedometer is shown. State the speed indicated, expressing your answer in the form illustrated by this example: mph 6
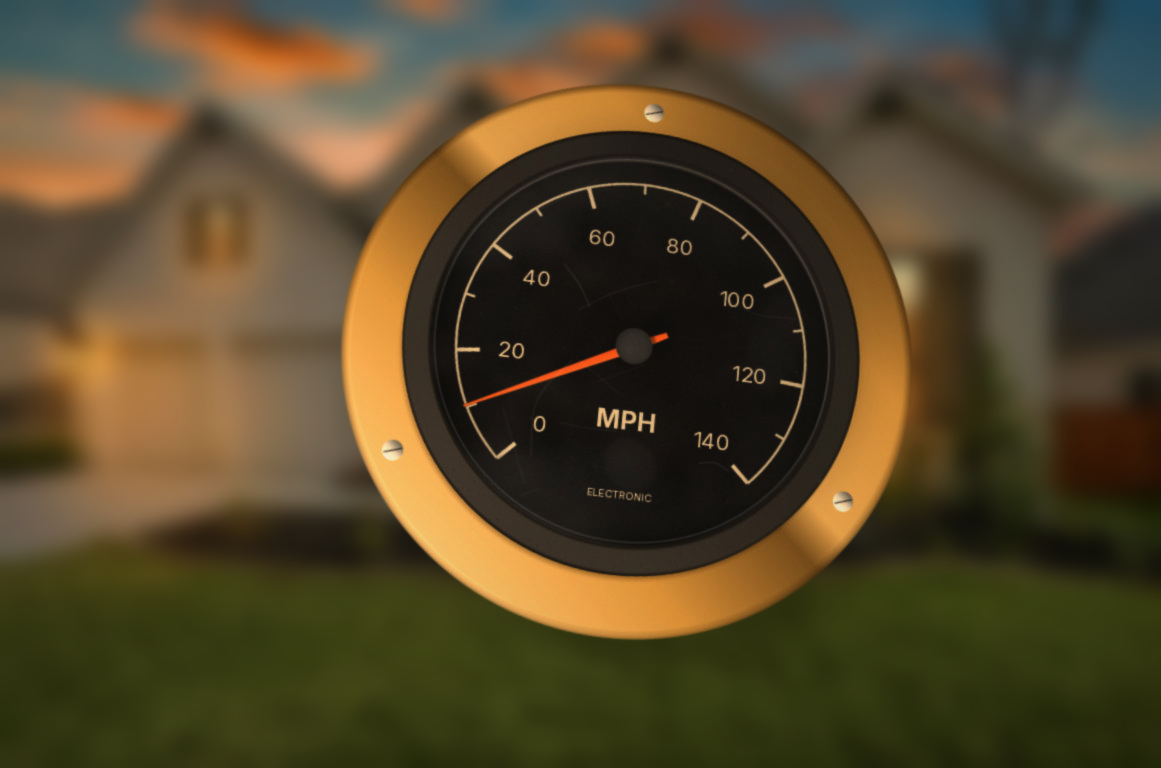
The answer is mph 10
